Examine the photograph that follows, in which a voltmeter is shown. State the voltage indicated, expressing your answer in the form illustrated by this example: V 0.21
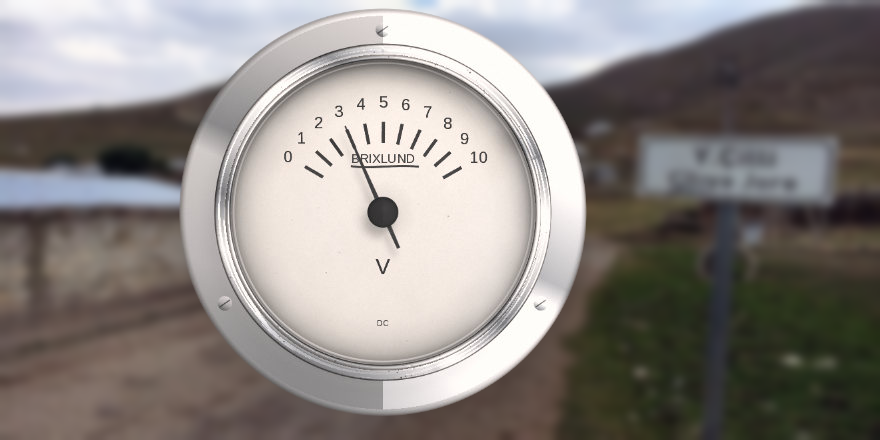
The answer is V 3
